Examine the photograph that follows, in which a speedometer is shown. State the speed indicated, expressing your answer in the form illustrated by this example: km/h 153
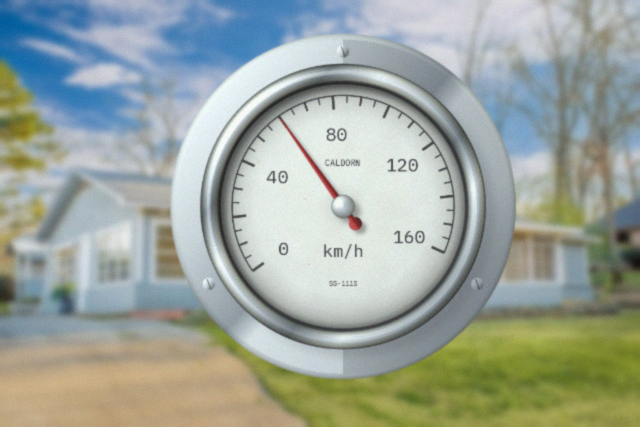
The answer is km/h 60
